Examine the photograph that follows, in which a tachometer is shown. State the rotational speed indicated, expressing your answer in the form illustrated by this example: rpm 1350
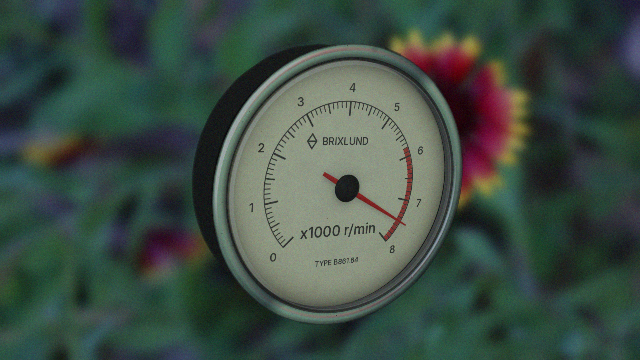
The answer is rpm 7500
